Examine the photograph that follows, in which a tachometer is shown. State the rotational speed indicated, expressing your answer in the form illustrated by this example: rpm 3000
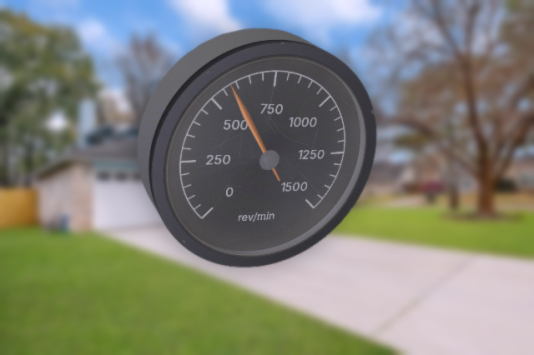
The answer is rpm 575
